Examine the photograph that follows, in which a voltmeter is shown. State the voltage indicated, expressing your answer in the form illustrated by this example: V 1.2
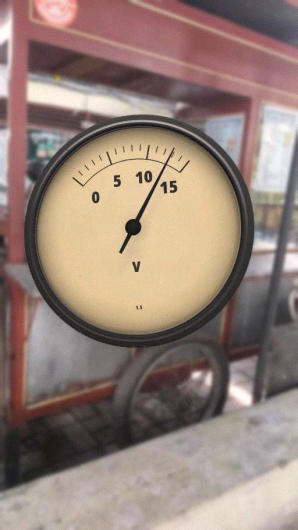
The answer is V 13
